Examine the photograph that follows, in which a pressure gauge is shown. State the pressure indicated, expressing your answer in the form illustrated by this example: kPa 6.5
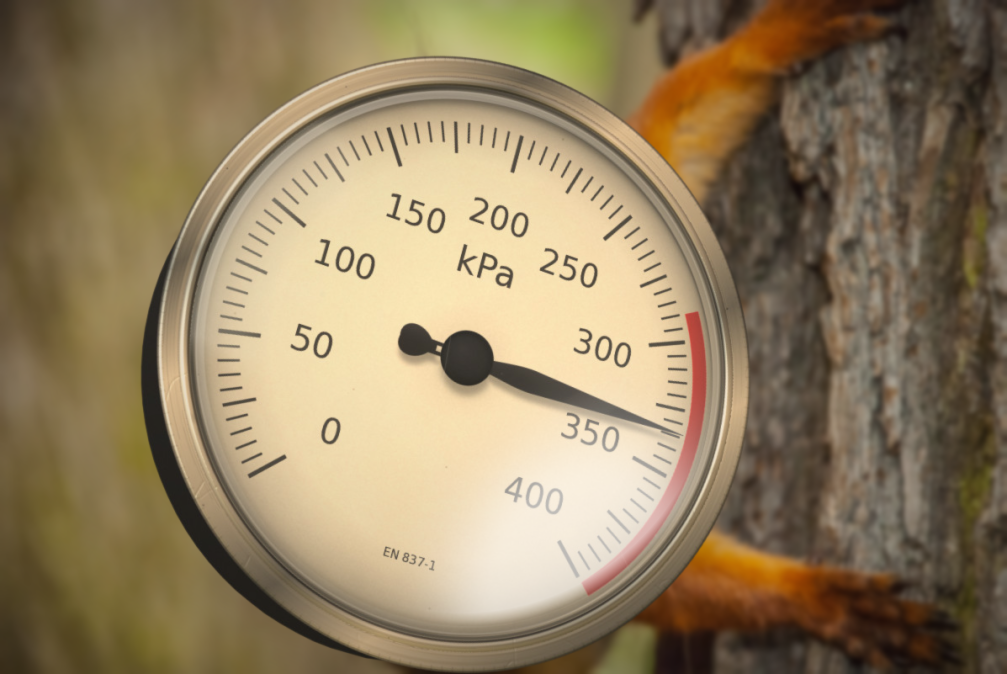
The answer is kPa 335
